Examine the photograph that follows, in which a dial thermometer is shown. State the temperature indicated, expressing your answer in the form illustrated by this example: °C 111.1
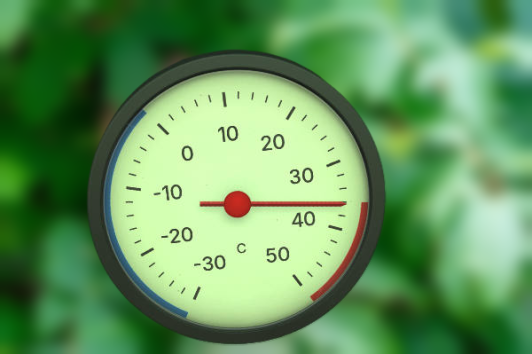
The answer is °C 36
